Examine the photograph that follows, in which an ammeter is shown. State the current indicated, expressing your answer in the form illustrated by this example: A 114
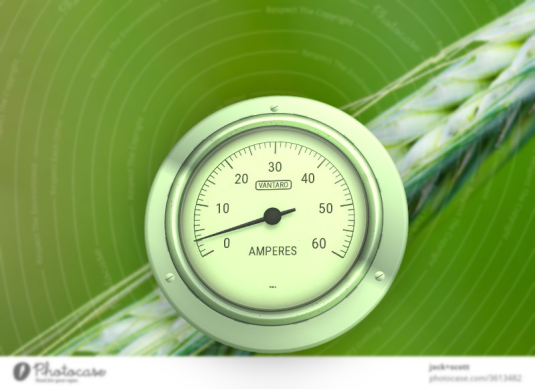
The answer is A 3
